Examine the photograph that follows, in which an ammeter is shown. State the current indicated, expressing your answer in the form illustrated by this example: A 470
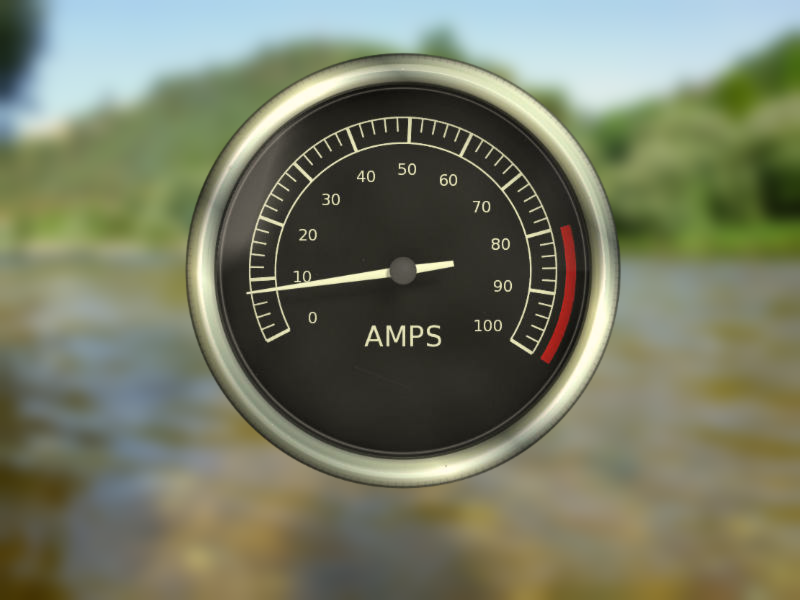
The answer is A 8
